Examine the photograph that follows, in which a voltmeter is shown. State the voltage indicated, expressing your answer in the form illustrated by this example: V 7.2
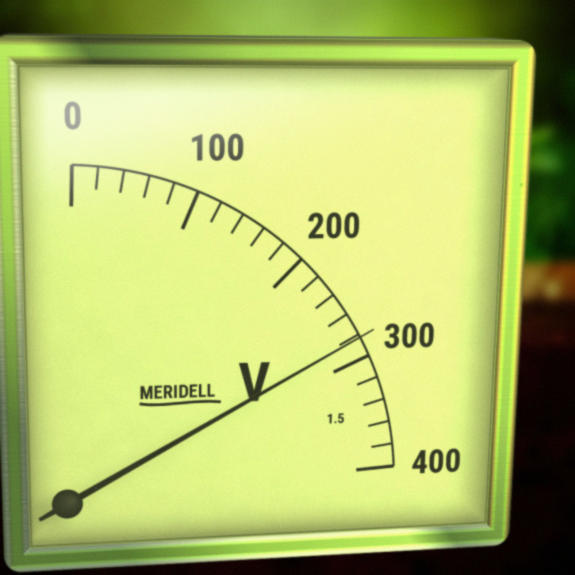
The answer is V 280
